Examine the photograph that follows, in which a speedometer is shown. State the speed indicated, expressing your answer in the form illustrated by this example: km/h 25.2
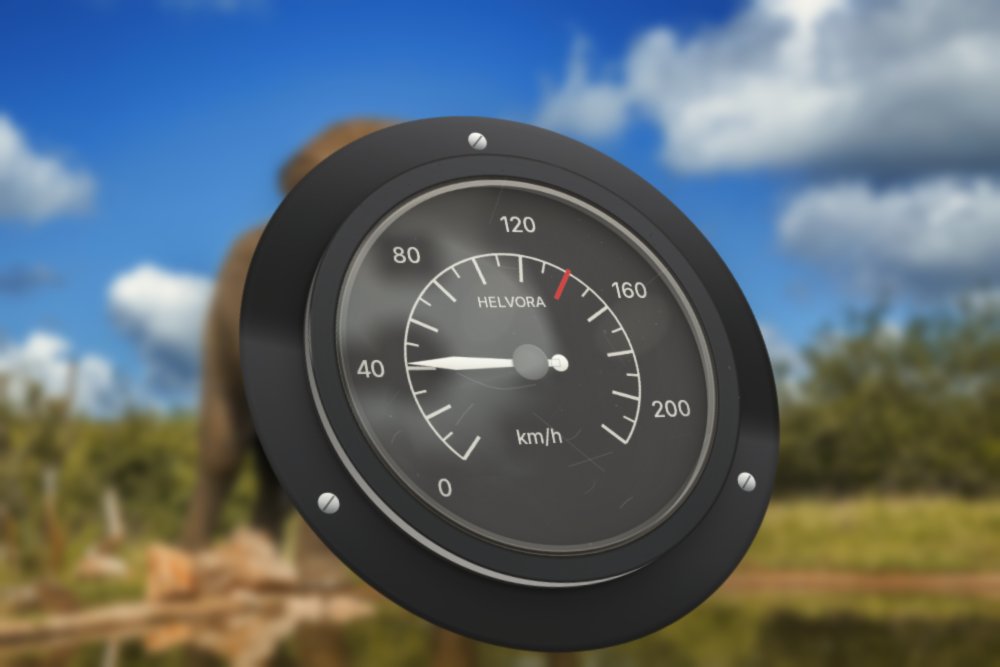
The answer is km/h 40
